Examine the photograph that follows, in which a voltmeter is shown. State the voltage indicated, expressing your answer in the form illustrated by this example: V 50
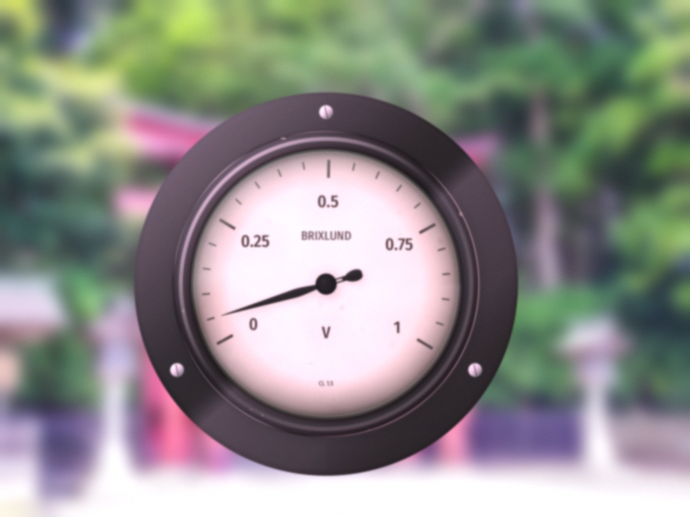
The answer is V 0.05
